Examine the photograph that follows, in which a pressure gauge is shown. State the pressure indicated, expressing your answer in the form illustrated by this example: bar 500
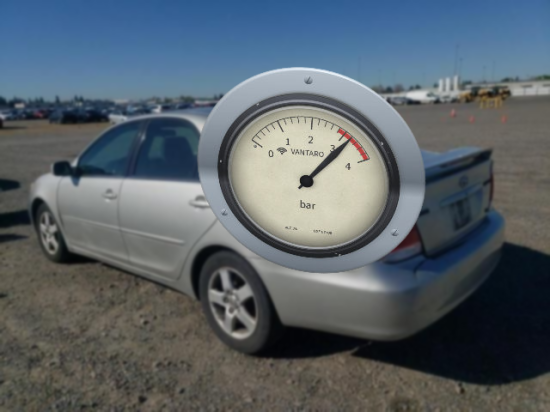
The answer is bar 3.2
